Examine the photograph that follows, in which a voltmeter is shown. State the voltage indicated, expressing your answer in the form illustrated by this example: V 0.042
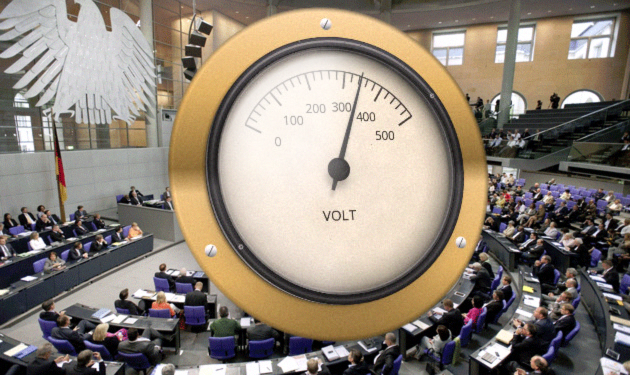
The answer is V 340
